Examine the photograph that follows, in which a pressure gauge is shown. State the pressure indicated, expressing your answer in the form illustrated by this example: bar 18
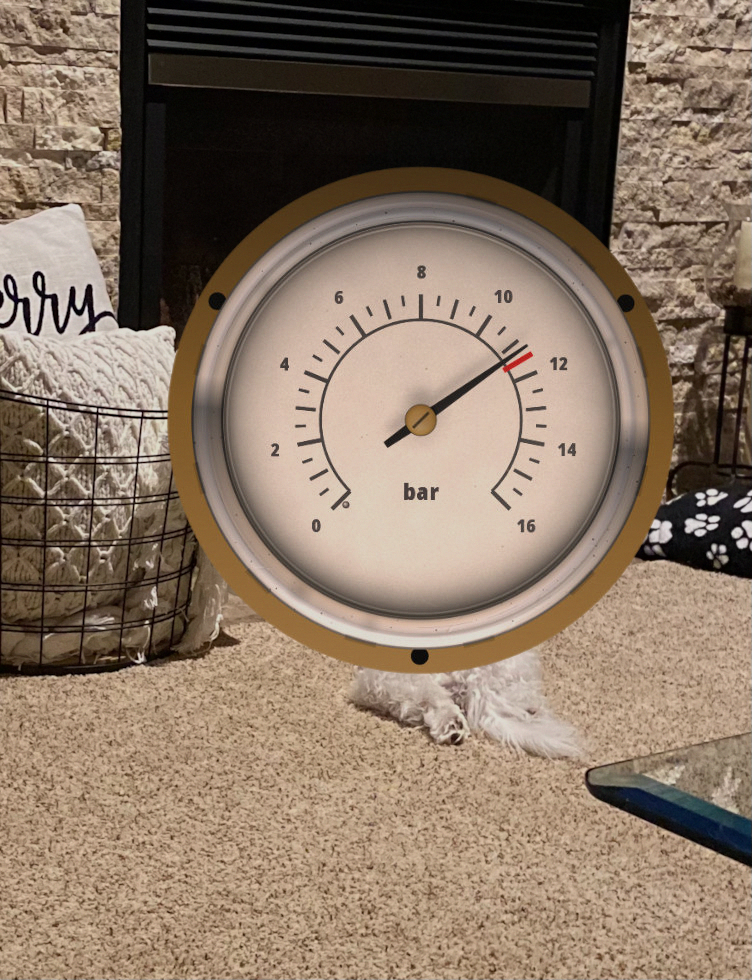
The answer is bar 11.25
